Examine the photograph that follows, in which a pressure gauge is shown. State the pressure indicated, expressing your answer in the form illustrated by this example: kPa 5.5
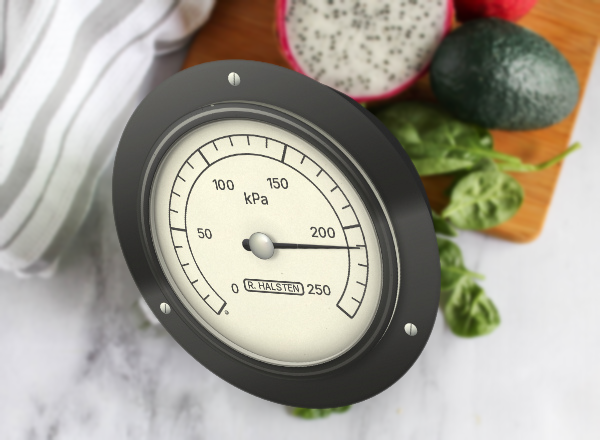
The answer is kPa 210
